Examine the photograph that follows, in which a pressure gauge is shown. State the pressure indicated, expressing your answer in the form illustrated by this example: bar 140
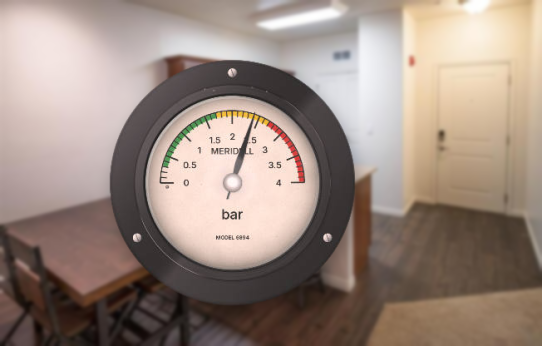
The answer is bar 2.4
